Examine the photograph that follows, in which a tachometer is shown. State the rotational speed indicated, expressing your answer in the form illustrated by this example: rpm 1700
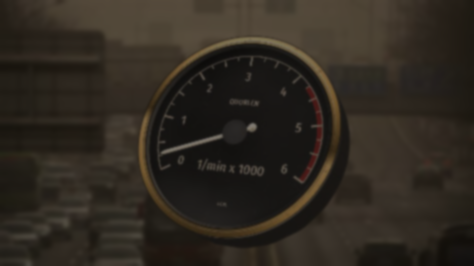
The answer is rpm 250
